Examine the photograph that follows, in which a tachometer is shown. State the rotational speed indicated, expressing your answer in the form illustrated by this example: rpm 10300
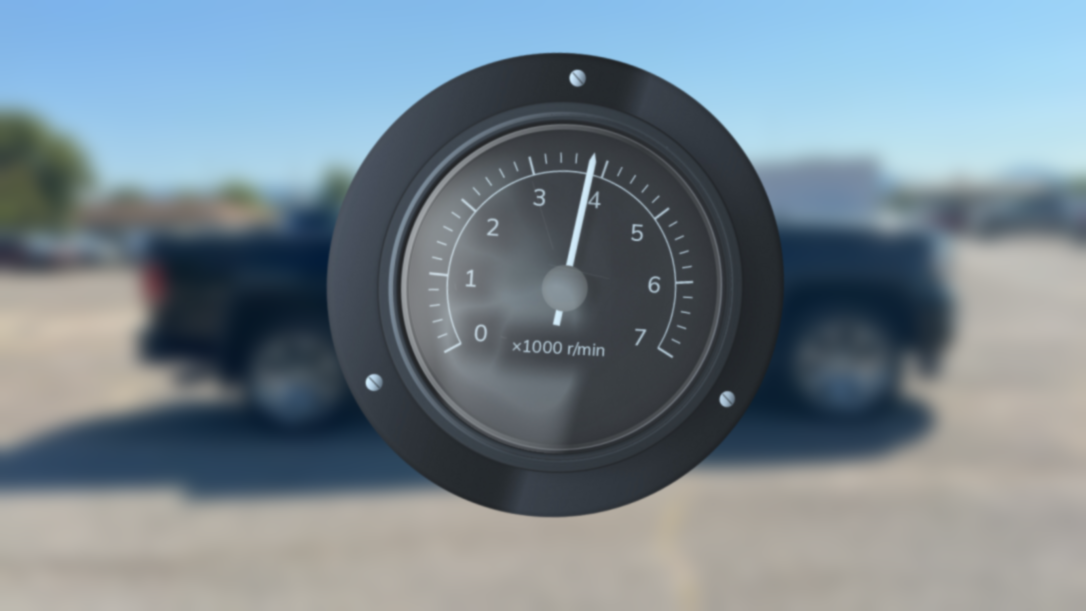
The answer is rpm 3800
